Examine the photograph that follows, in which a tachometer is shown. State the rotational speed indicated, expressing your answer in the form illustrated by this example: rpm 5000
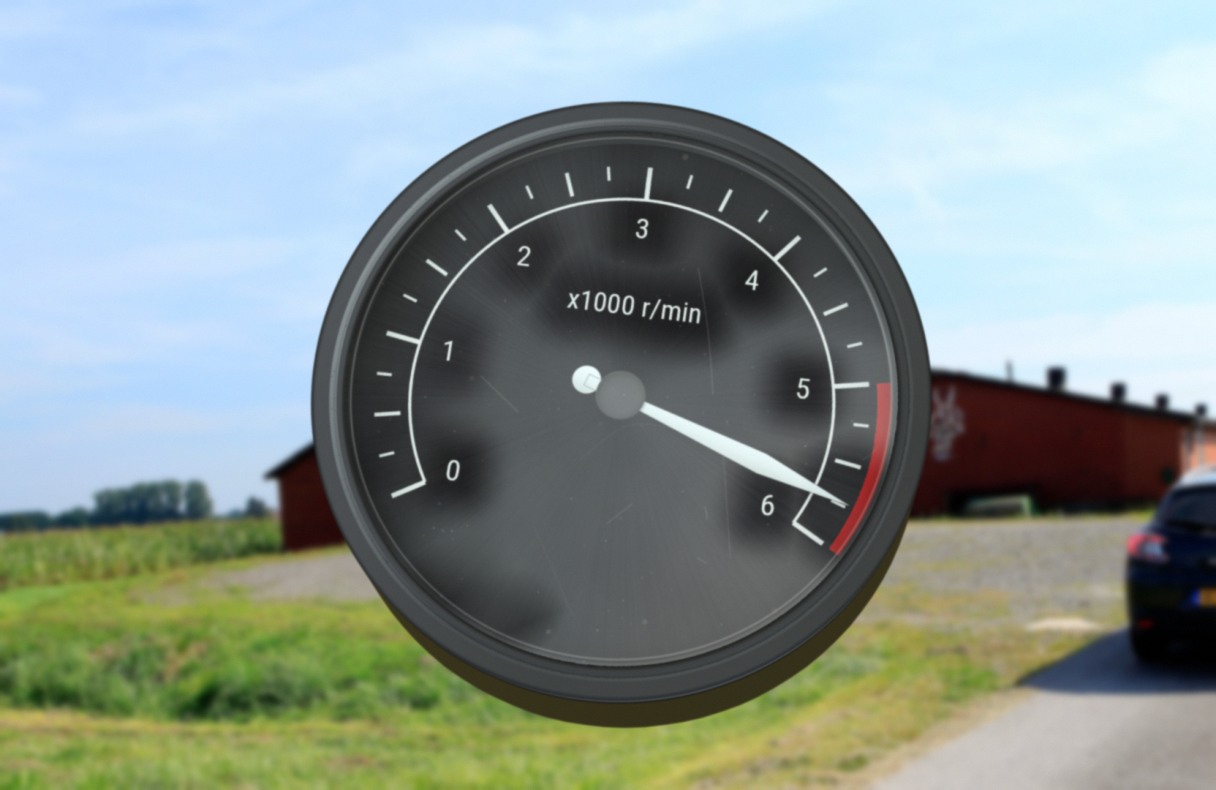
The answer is rpm 5750
